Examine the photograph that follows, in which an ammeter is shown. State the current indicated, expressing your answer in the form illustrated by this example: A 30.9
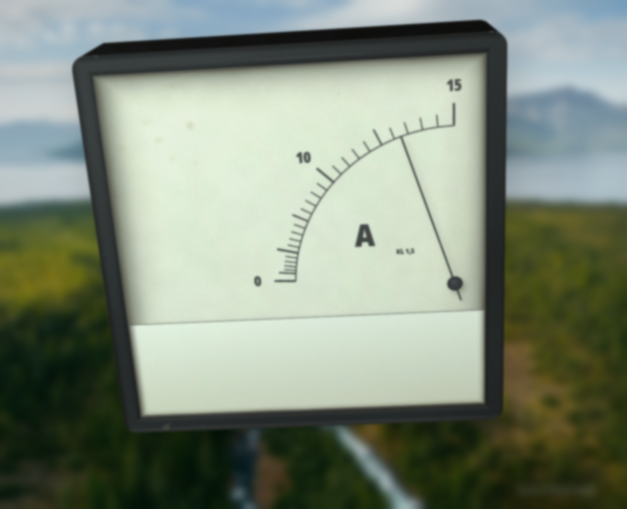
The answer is A 13.25
